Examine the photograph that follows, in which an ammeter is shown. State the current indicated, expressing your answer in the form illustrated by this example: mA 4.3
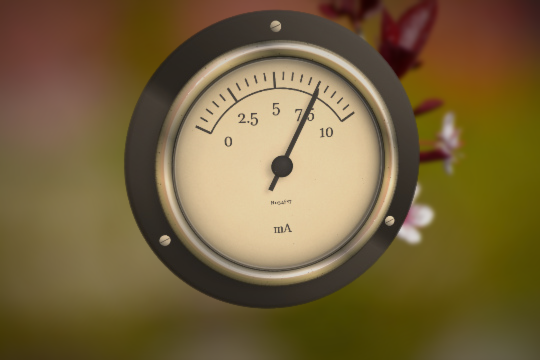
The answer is mA 7.5
